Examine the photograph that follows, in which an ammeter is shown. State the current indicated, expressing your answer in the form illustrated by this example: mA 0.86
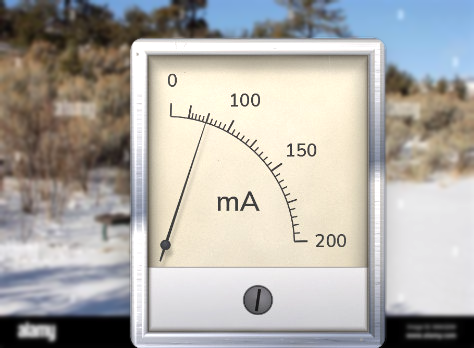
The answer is mA 75
